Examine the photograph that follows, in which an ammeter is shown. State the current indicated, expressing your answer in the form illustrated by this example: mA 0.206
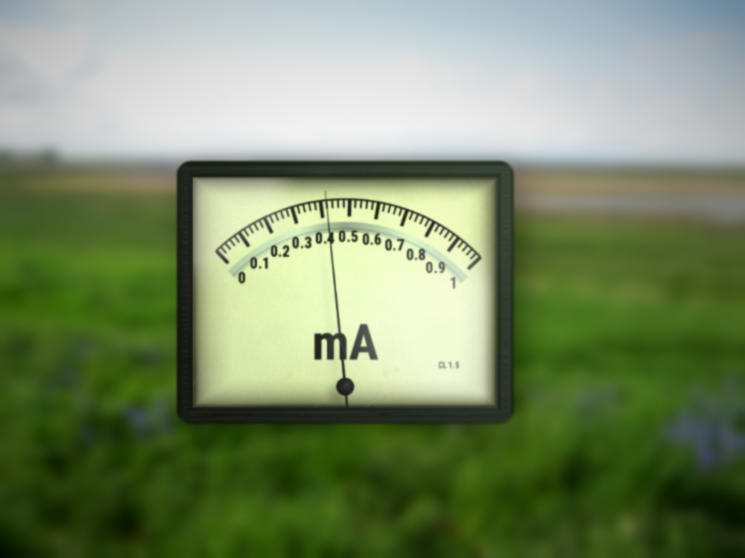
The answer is mA 0.42
